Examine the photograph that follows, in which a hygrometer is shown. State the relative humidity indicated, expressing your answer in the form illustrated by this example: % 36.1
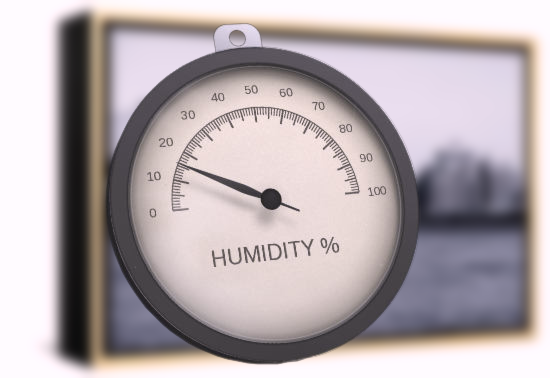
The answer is % 15
